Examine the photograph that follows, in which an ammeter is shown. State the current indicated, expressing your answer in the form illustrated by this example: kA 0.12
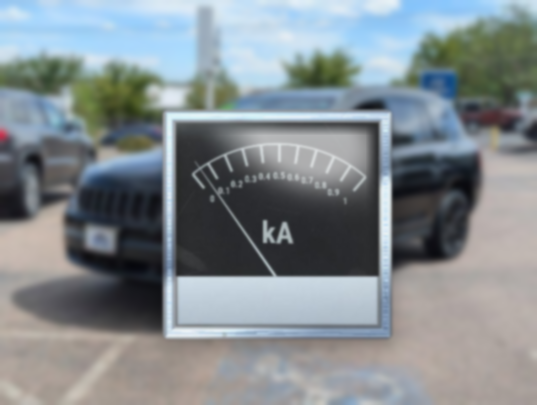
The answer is kA 0.05
